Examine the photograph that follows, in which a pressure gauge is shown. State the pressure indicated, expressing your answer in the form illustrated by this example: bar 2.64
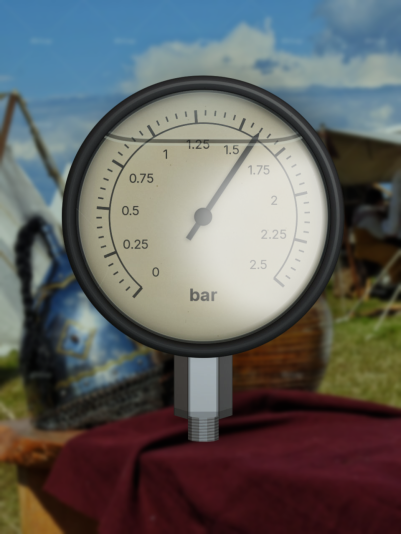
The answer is bar 1.6
